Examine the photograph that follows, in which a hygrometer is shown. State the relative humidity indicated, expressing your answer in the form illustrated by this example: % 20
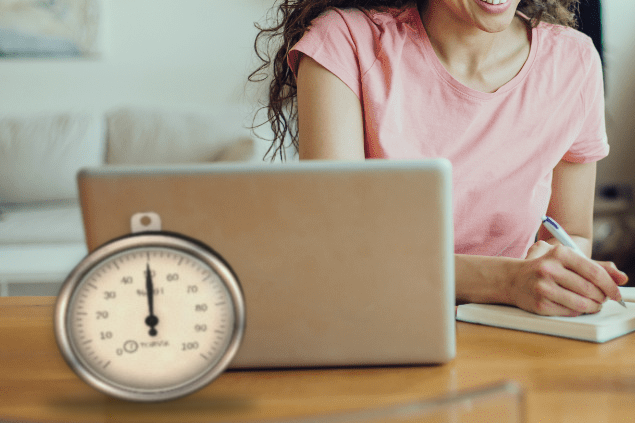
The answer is % 50
